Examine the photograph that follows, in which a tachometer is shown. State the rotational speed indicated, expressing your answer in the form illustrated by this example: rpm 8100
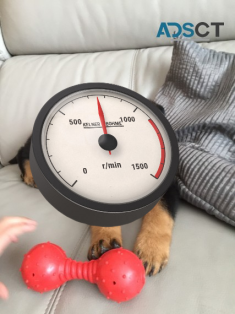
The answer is rpm 750
